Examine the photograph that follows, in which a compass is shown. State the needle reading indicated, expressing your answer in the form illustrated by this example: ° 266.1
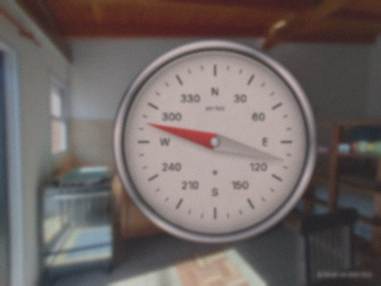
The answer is ° 285
